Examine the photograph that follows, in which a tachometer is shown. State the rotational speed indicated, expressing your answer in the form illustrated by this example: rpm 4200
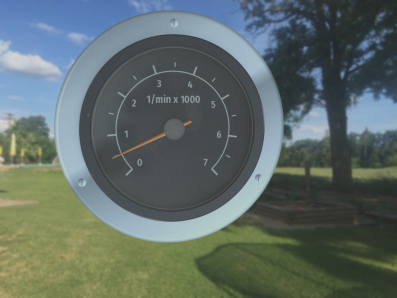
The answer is rpm 500
